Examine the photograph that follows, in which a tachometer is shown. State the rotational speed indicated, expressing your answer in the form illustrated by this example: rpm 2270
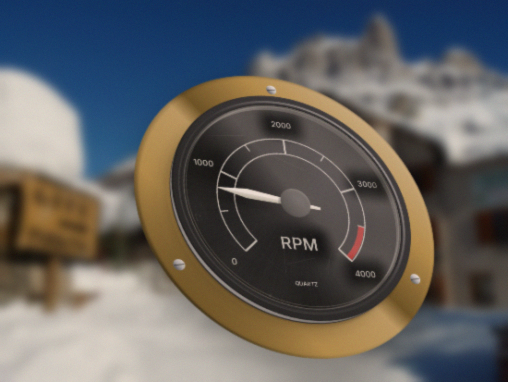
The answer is rpm 750
